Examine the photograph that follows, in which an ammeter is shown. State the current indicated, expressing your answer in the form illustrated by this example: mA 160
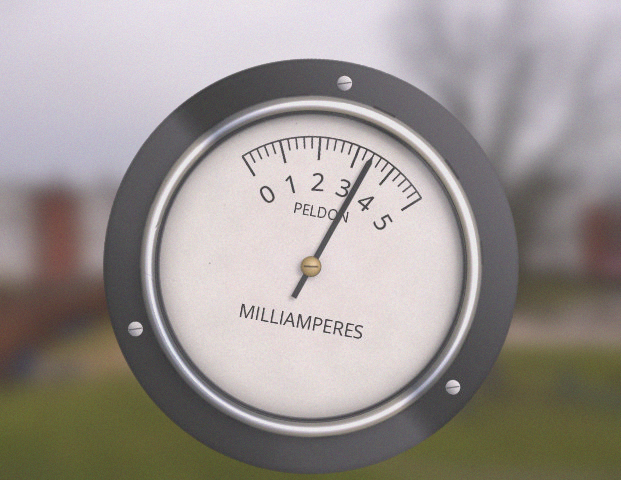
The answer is mA 3.4
